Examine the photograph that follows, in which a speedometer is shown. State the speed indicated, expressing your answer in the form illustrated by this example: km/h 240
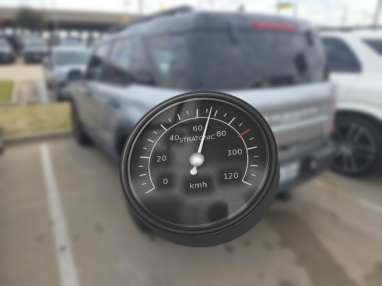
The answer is km/h 67.5
